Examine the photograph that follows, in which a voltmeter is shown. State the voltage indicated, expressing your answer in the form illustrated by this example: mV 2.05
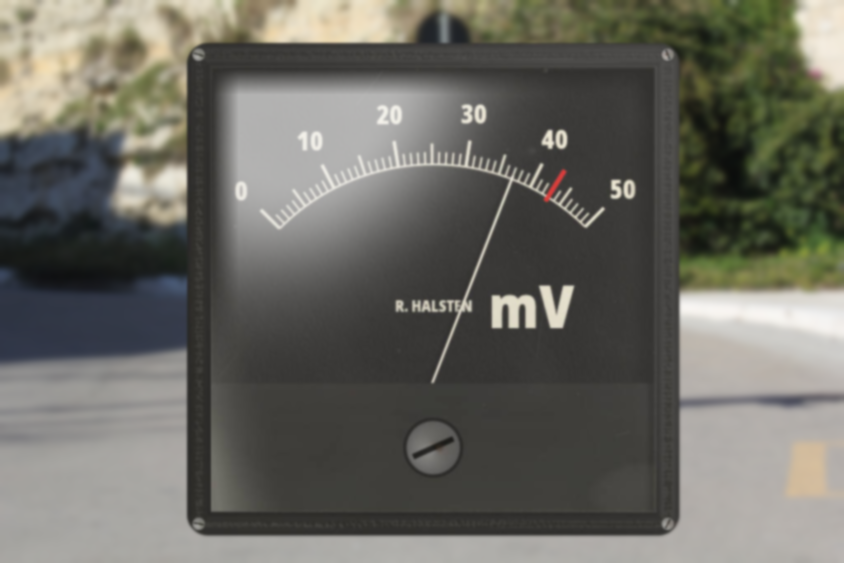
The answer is mV 37
